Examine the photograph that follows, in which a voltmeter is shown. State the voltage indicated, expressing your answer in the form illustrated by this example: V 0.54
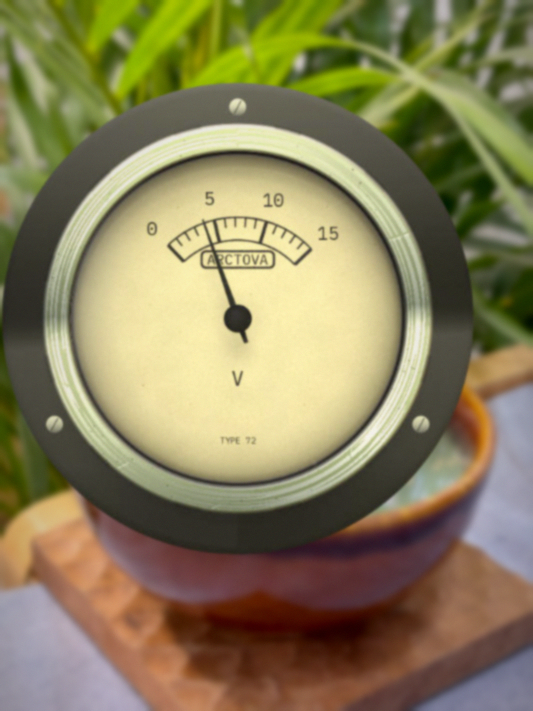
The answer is V 4
